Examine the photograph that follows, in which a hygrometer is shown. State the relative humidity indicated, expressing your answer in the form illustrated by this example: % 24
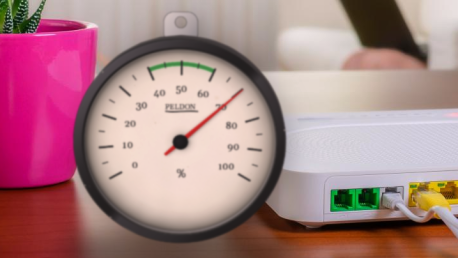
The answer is % 70
